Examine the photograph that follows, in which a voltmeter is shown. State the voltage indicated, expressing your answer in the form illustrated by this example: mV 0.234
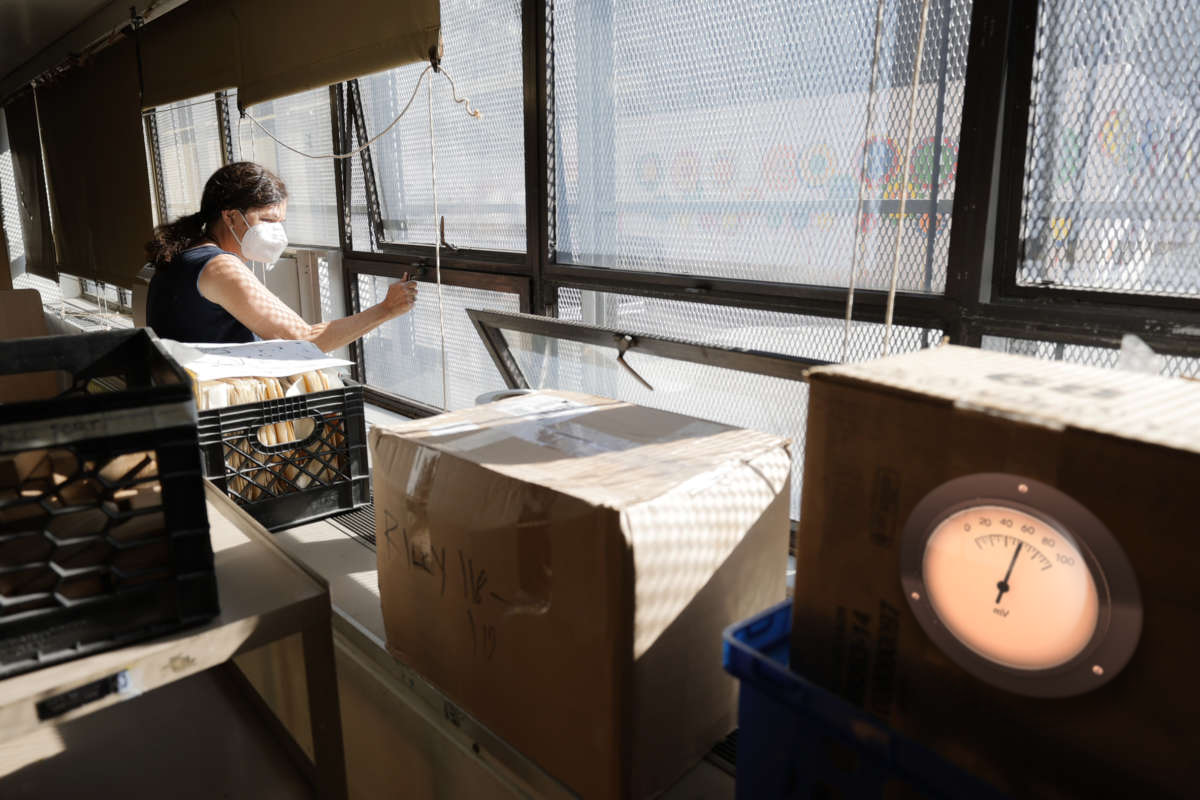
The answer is mV 60
